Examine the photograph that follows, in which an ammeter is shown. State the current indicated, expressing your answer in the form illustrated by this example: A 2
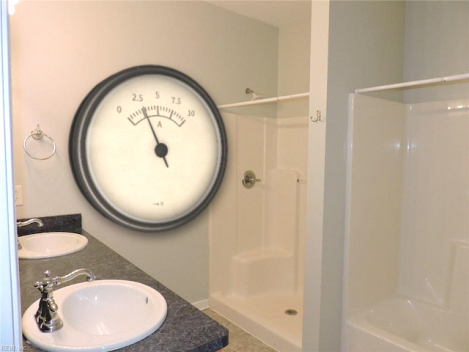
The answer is A 2.5
